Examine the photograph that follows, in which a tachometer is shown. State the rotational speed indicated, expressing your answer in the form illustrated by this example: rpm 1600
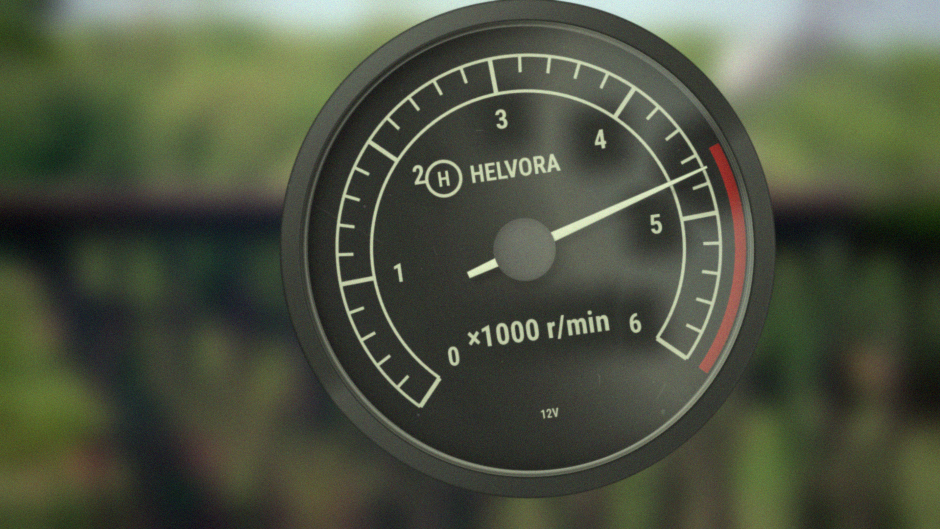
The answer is rpm 4700
